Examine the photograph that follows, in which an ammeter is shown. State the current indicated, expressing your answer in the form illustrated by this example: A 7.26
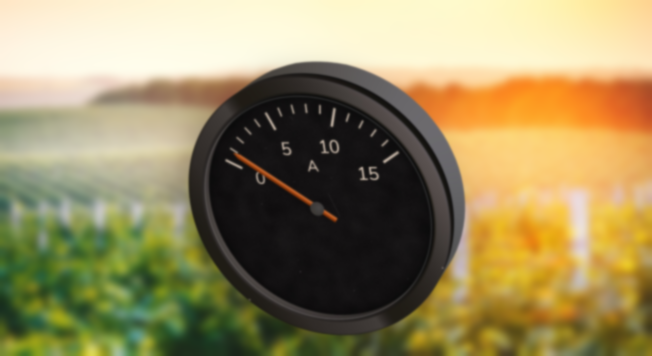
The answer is A 1
